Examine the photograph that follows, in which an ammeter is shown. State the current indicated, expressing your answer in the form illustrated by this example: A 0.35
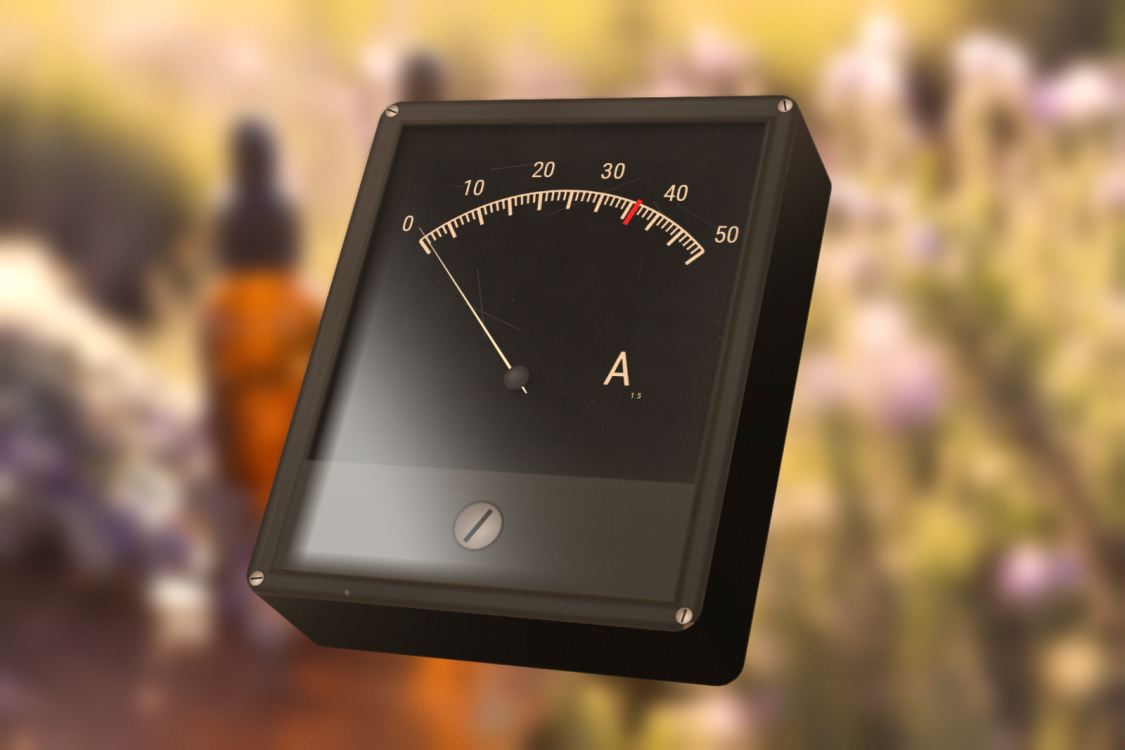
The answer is A 1
